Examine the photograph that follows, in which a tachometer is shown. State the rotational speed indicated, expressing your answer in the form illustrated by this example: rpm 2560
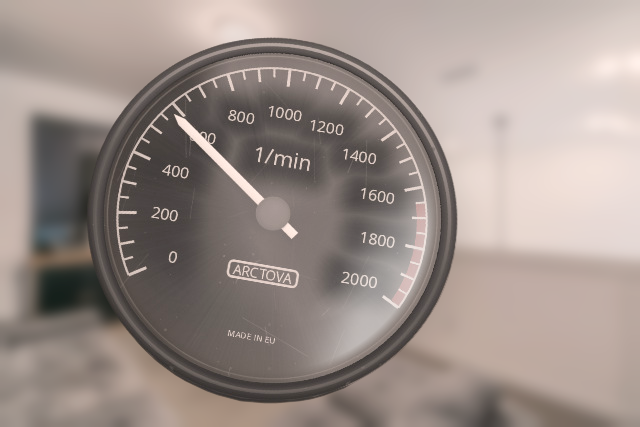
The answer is rpm 575
